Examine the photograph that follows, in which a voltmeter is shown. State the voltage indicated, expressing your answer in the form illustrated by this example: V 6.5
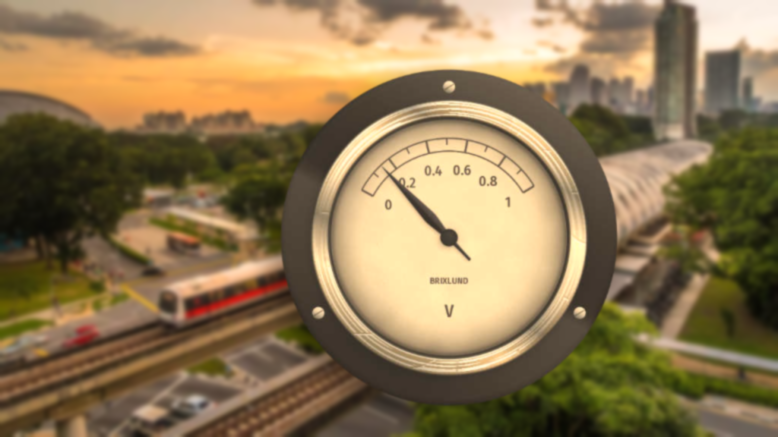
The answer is V 0.15
